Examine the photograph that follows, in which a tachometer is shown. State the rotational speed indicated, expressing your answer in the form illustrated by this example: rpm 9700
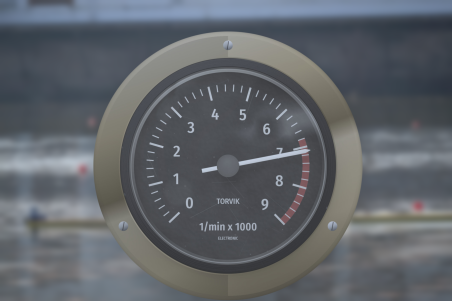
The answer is rpm 7100
